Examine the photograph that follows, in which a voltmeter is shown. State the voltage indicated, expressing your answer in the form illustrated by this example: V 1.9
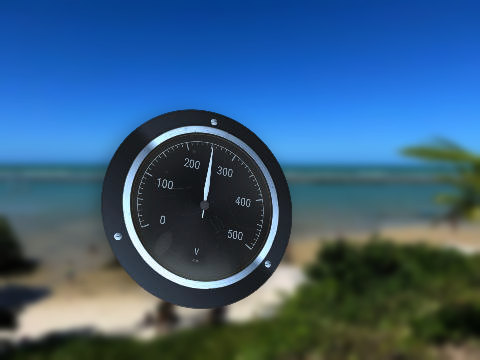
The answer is V 250
